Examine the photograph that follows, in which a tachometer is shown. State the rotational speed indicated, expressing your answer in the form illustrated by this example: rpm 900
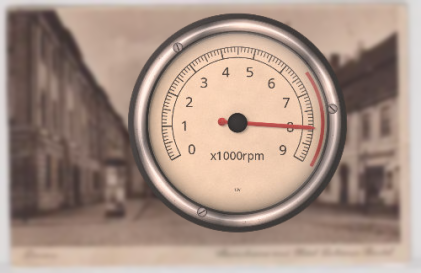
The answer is rpm 8000
